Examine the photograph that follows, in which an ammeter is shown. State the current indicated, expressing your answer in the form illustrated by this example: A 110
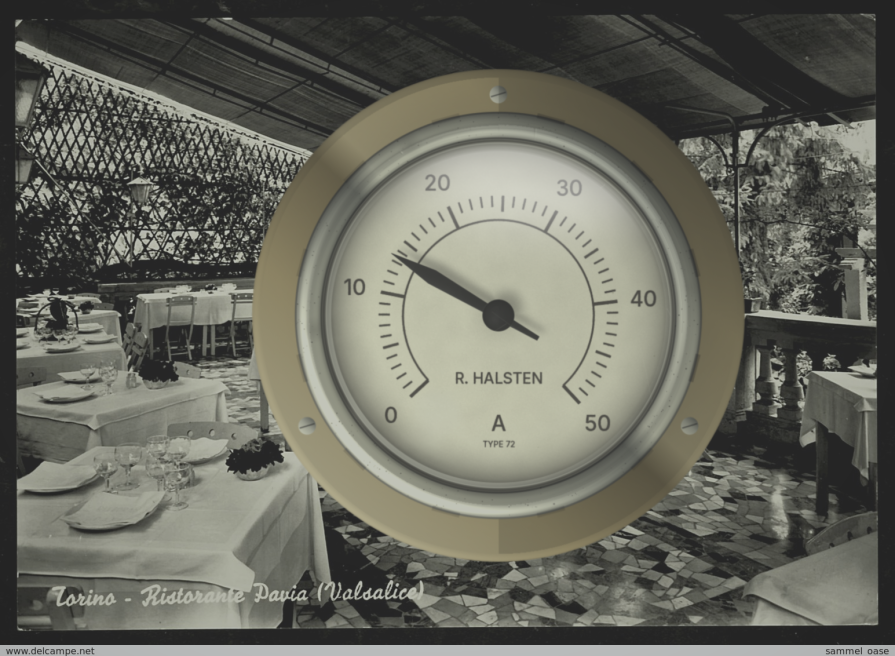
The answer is A 13.5
